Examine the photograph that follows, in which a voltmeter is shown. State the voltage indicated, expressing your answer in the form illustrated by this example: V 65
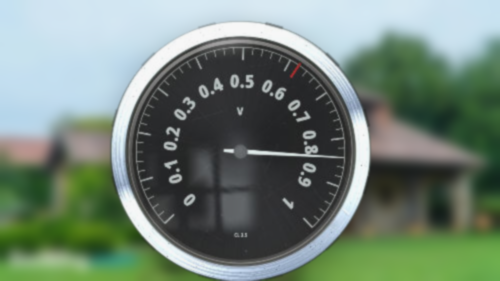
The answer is V 0.84
